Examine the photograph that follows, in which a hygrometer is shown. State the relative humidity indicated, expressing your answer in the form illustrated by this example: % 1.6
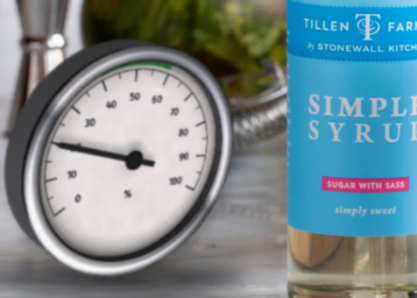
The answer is % 20
